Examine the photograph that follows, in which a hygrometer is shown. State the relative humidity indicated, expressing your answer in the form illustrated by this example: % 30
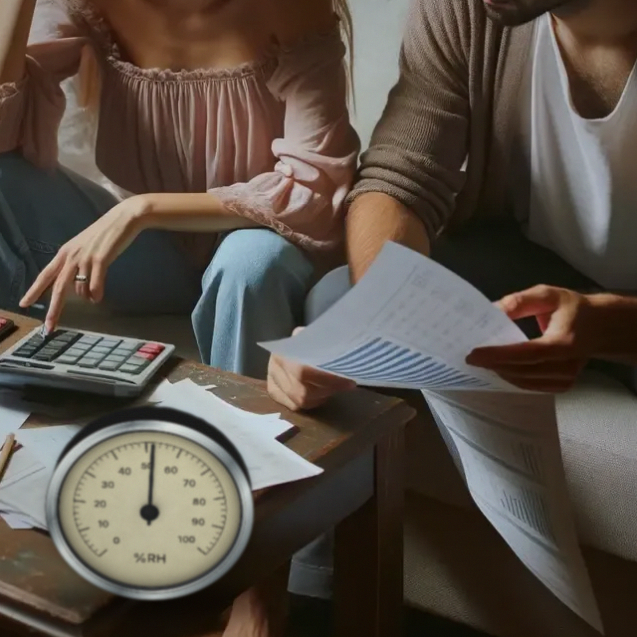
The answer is % 52
